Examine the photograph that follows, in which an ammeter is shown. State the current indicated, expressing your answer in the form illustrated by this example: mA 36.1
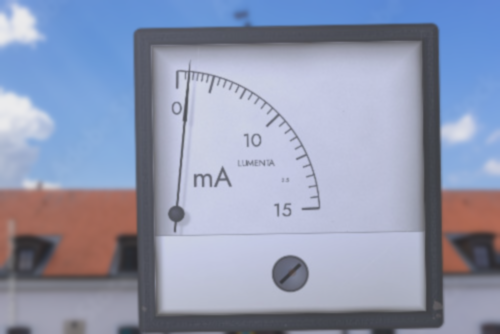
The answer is mA 2.5
